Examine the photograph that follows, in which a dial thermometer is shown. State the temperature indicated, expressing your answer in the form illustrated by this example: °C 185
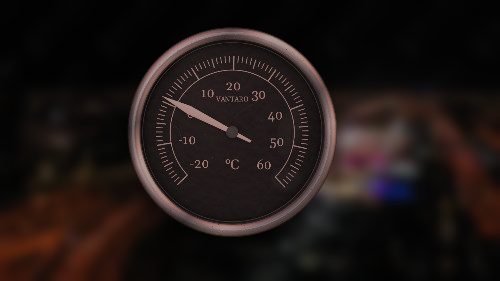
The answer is °C 1
